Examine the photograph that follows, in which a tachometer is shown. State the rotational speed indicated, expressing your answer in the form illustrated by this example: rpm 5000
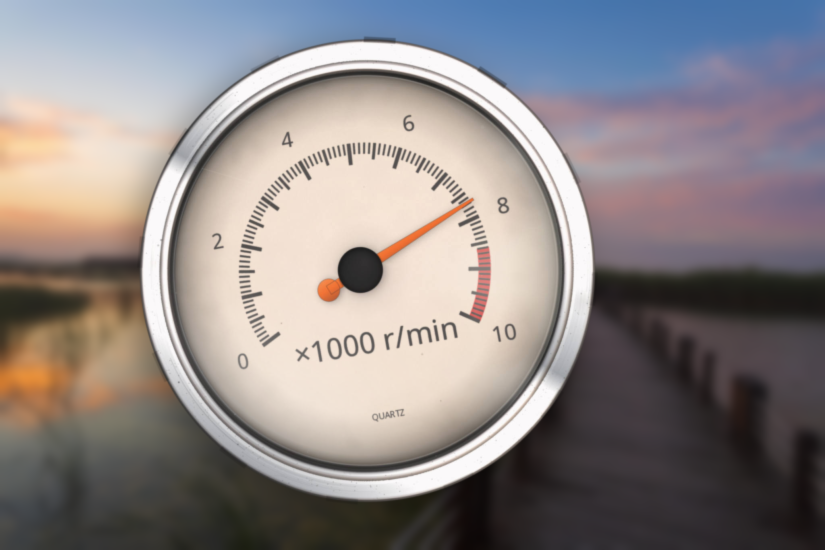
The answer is rpm 7700
